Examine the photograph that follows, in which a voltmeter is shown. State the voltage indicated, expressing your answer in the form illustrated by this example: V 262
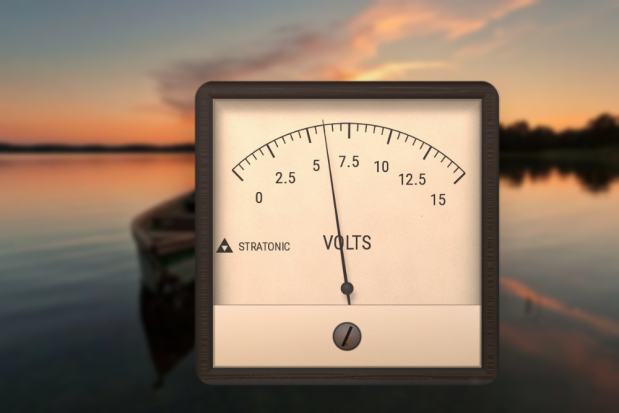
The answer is V 6
